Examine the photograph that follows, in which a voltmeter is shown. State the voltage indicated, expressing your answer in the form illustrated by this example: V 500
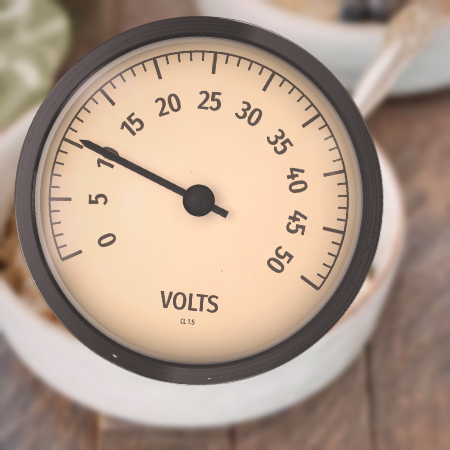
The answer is V 10.5
